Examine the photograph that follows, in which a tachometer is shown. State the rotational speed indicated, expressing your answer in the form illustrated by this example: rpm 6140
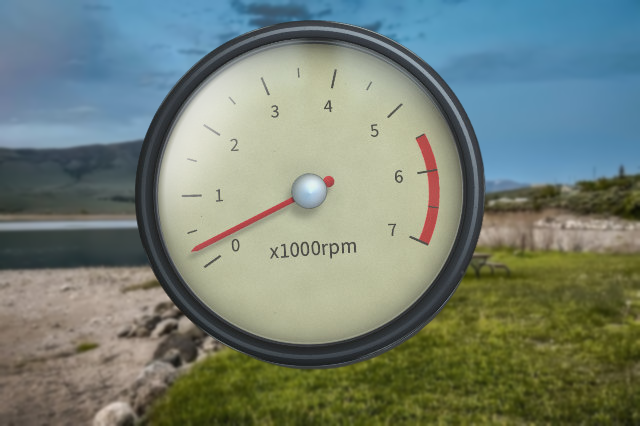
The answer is rpm 250
